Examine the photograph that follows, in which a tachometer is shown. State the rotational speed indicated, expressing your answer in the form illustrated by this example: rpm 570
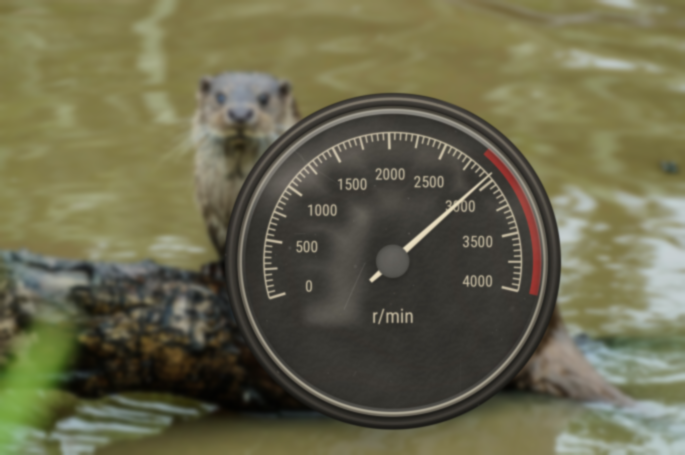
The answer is rpm 2950
